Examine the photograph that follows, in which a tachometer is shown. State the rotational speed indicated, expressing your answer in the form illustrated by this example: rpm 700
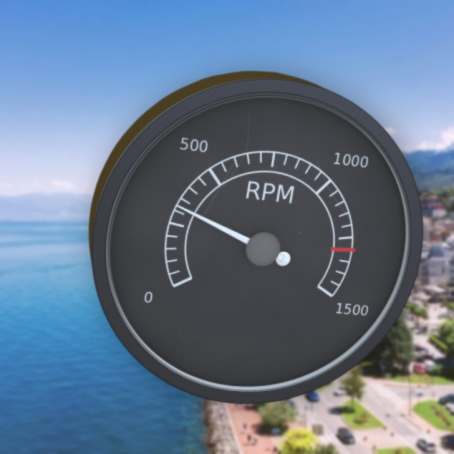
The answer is rpm 325
